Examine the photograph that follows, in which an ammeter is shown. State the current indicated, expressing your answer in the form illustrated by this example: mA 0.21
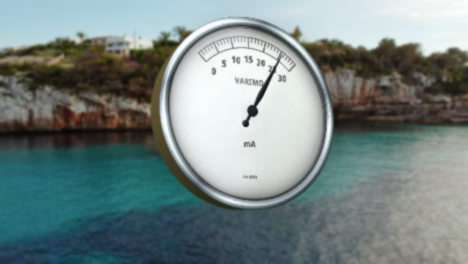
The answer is mA 25
